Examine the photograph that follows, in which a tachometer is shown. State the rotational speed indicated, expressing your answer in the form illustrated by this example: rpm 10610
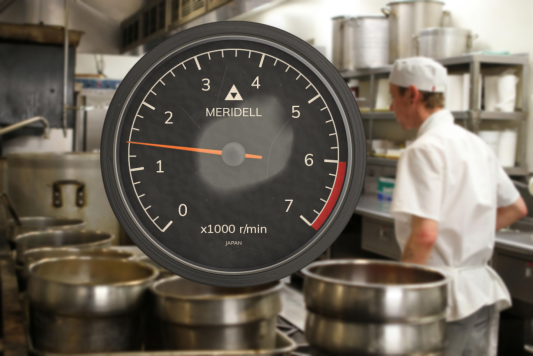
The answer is rpm 1400
